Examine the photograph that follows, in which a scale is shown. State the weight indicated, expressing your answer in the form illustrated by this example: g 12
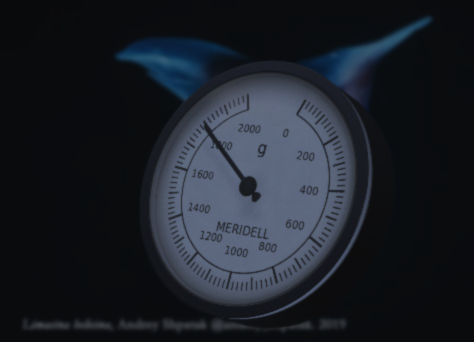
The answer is g 1800
